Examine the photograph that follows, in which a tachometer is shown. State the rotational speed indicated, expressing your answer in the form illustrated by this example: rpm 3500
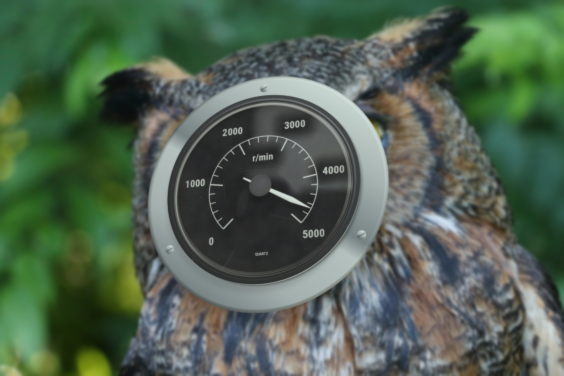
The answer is rpm 4700
